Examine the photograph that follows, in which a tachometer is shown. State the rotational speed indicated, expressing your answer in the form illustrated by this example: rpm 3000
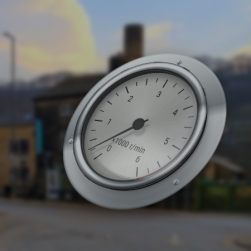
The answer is rpm 250
